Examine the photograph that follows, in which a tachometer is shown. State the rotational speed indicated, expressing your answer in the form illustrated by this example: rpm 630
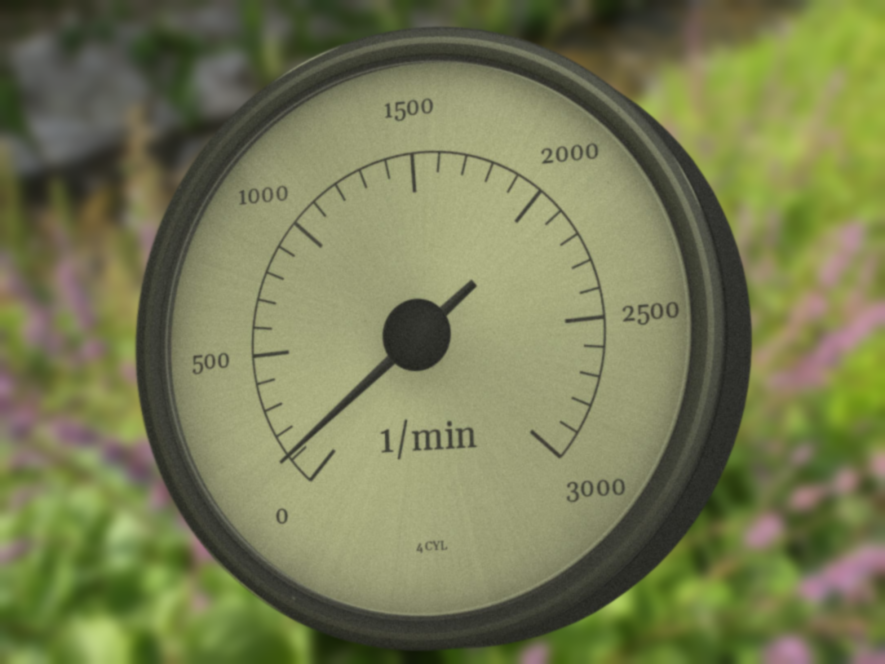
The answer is rpm 100
